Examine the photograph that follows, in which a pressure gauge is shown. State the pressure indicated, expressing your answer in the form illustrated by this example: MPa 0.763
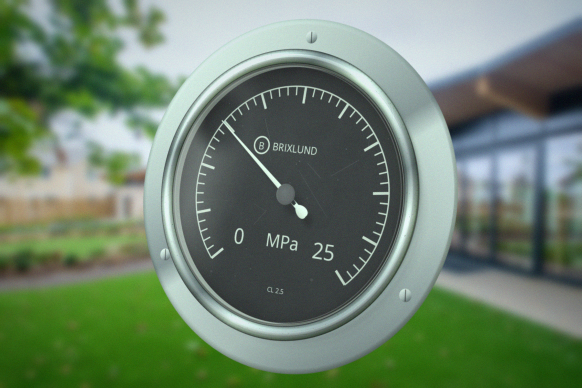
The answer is MPa 7.5
